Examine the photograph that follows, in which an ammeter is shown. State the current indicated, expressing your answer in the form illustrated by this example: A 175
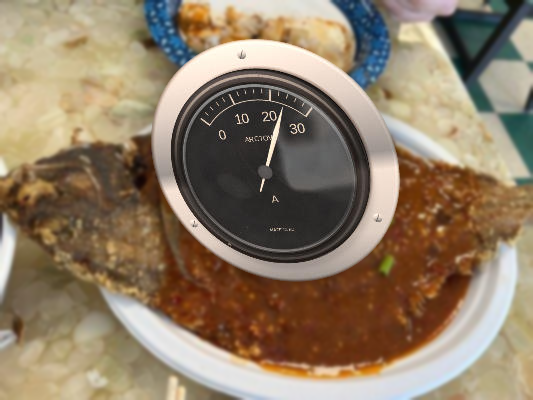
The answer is A 24
